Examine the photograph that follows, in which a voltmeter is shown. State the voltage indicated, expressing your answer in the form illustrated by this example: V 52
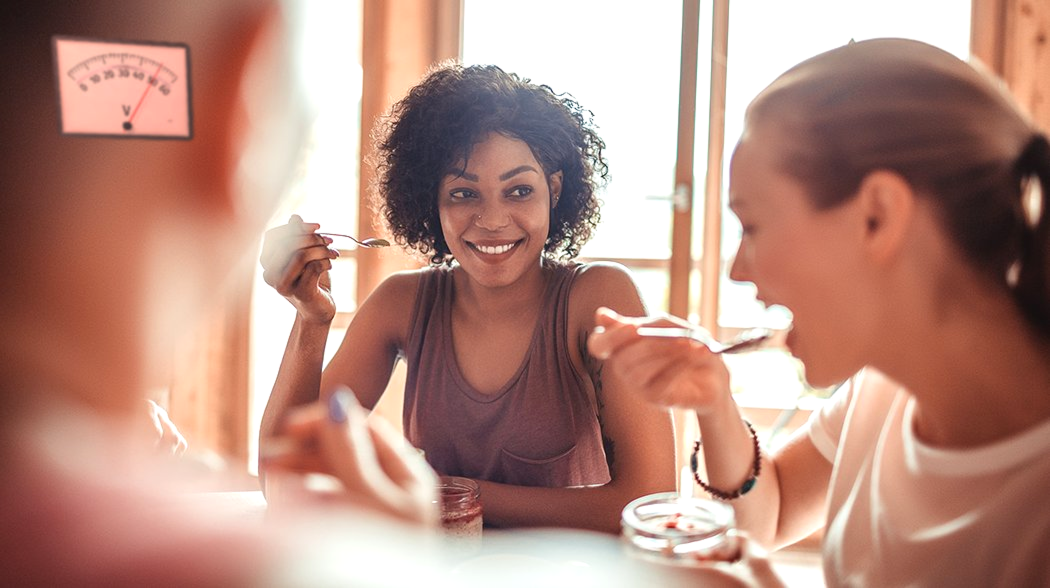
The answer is V 50
